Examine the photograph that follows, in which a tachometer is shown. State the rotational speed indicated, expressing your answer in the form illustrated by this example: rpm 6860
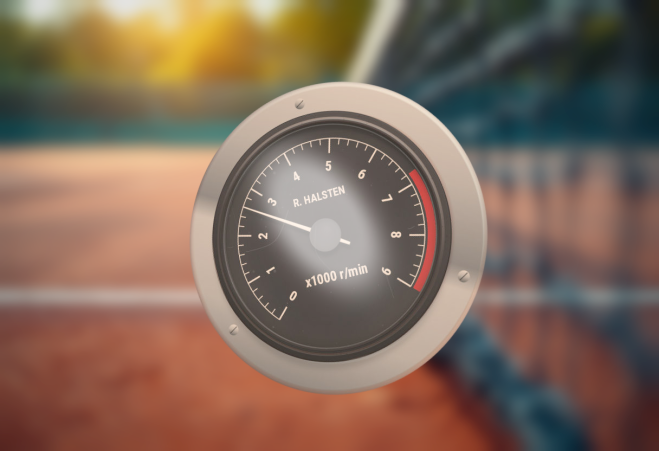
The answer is rpm 2600
